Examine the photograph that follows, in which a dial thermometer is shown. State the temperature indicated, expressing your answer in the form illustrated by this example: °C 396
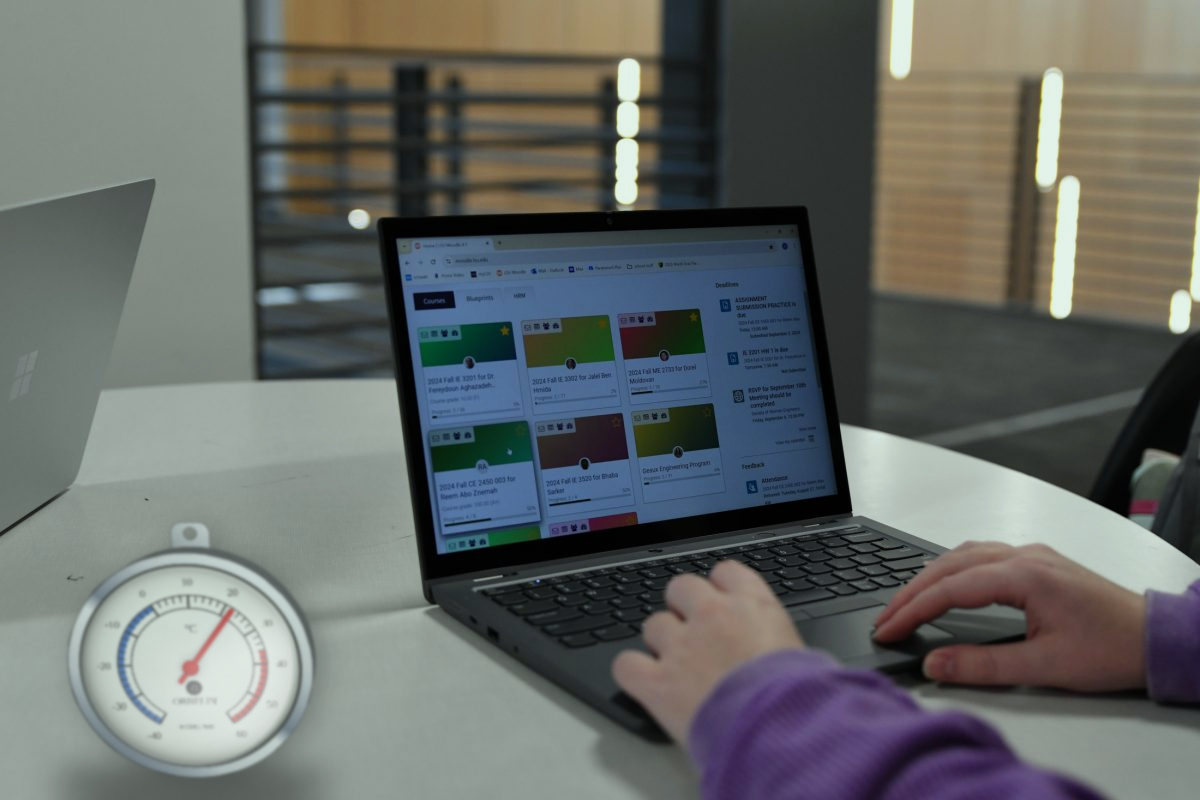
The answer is °C 22
